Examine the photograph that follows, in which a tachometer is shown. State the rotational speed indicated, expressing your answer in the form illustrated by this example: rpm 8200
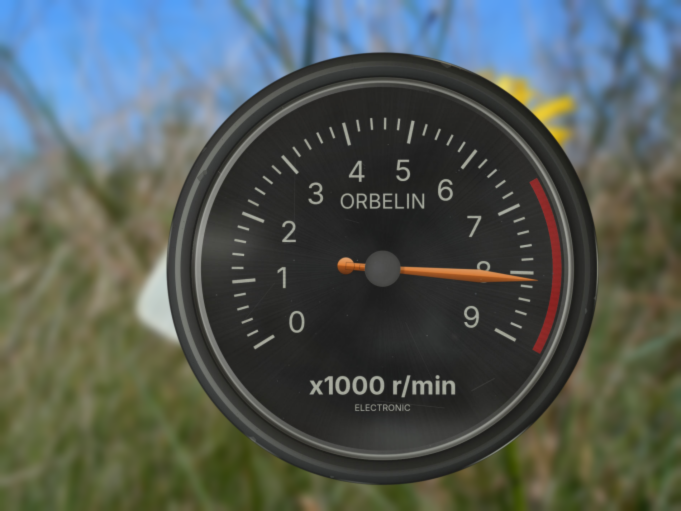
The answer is rpm 8100
